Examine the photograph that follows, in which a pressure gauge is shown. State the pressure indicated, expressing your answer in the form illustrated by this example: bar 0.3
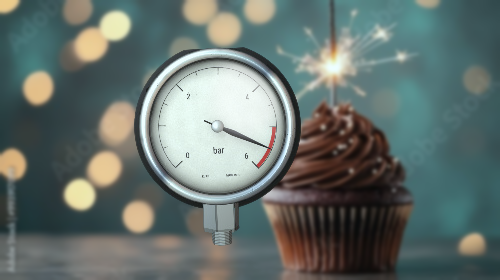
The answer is bar 5.5
